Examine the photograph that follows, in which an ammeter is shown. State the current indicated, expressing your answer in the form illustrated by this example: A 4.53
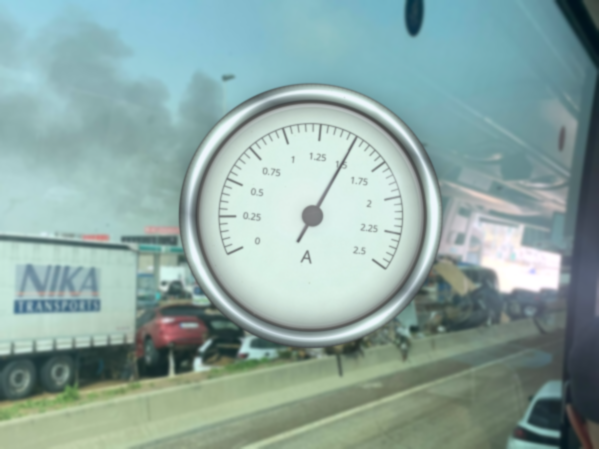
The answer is A 1.5
